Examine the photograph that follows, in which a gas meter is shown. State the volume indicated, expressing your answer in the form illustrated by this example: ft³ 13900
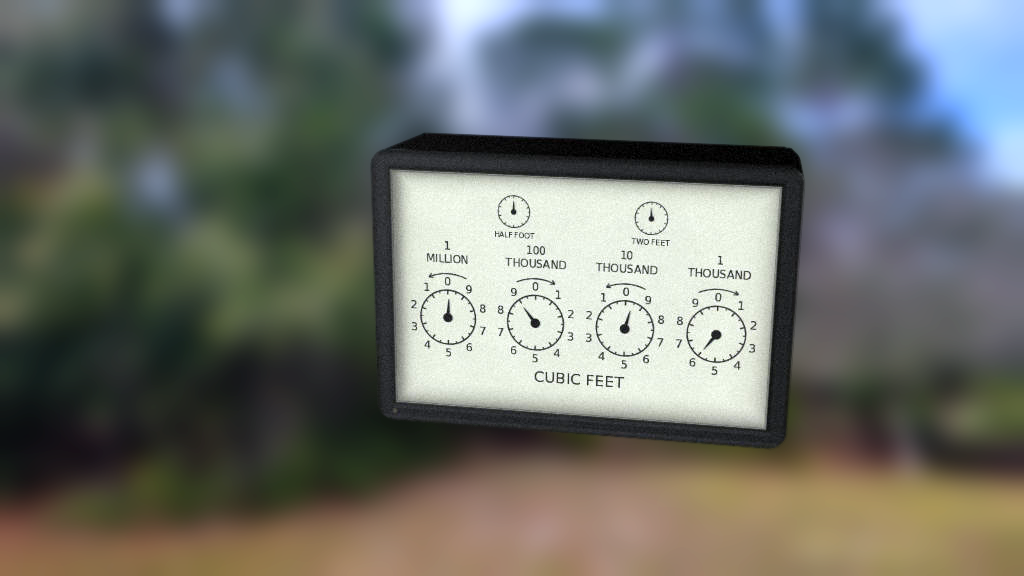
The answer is ft³ 989600
